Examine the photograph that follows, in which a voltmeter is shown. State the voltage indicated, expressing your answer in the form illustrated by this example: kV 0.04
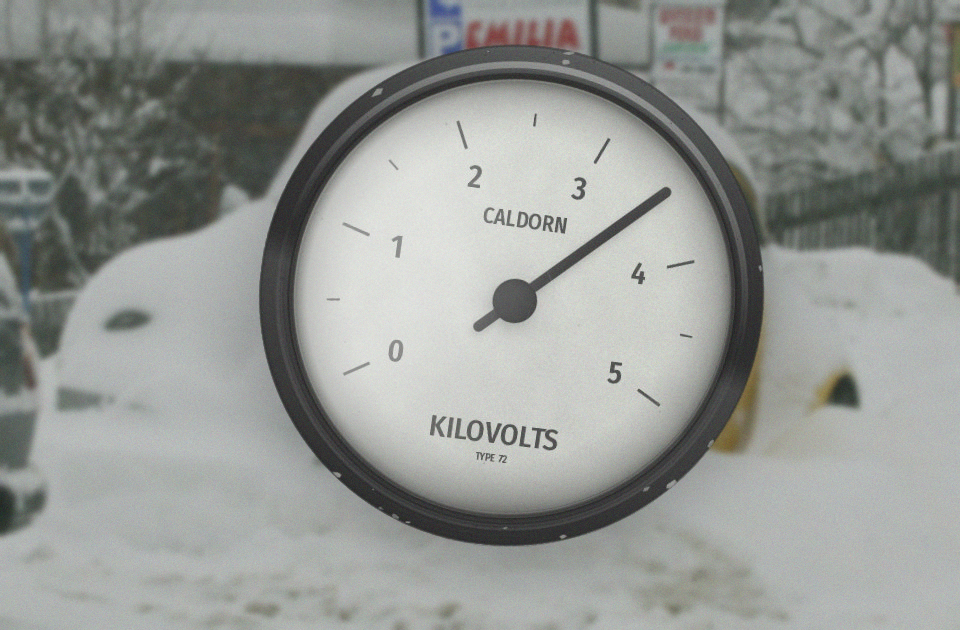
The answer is kV 3.5
